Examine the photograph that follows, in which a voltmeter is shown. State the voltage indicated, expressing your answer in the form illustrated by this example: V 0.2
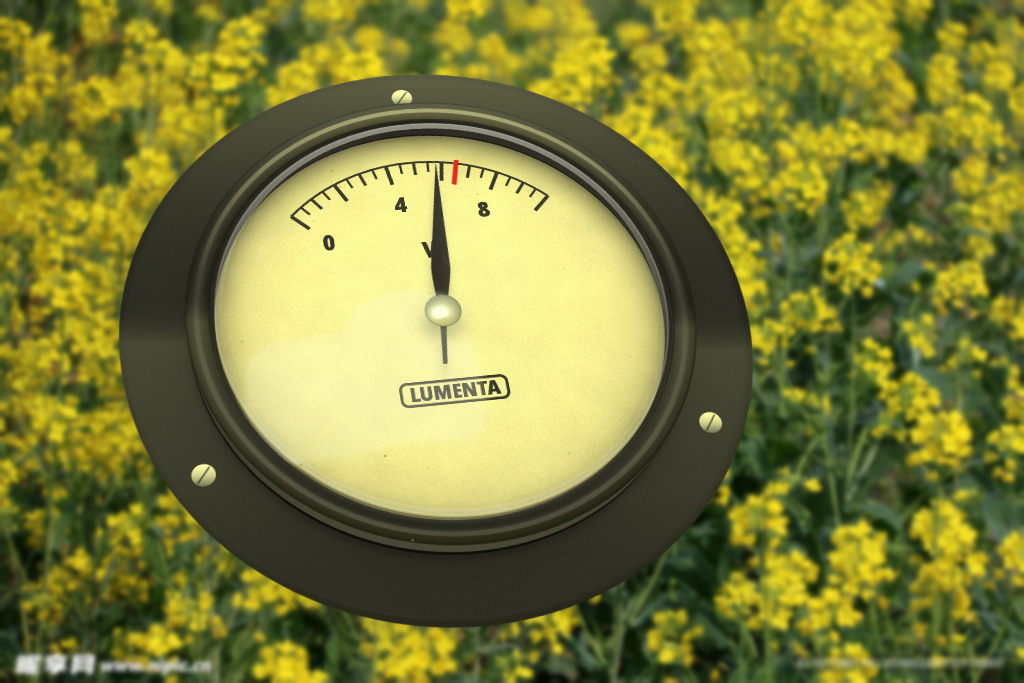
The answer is V 5.75
